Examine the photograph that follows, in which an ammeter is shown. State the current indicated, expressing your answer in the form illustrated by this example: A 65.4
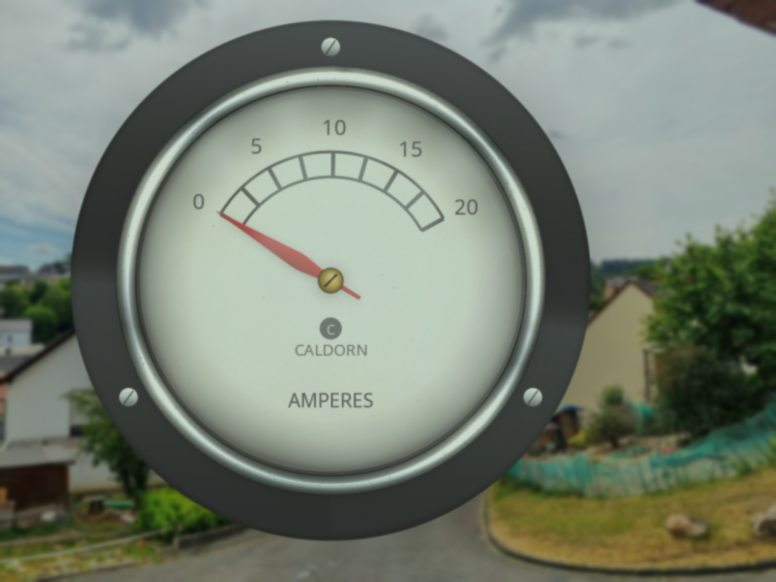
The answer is A 0
